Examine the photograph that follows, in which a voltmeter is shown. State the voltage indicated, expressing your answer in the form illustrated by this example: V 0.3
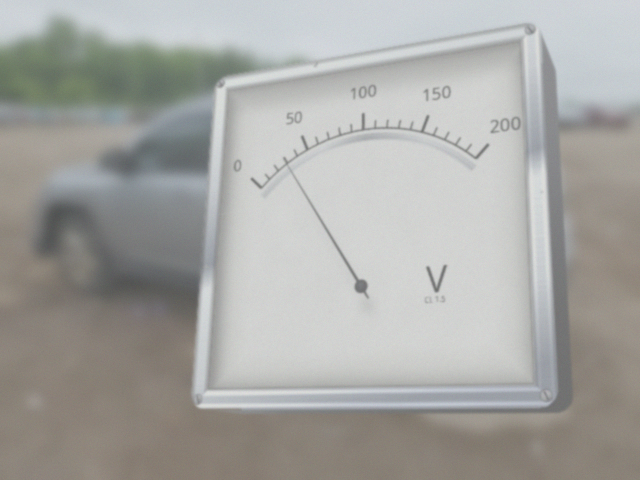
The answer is V 30
